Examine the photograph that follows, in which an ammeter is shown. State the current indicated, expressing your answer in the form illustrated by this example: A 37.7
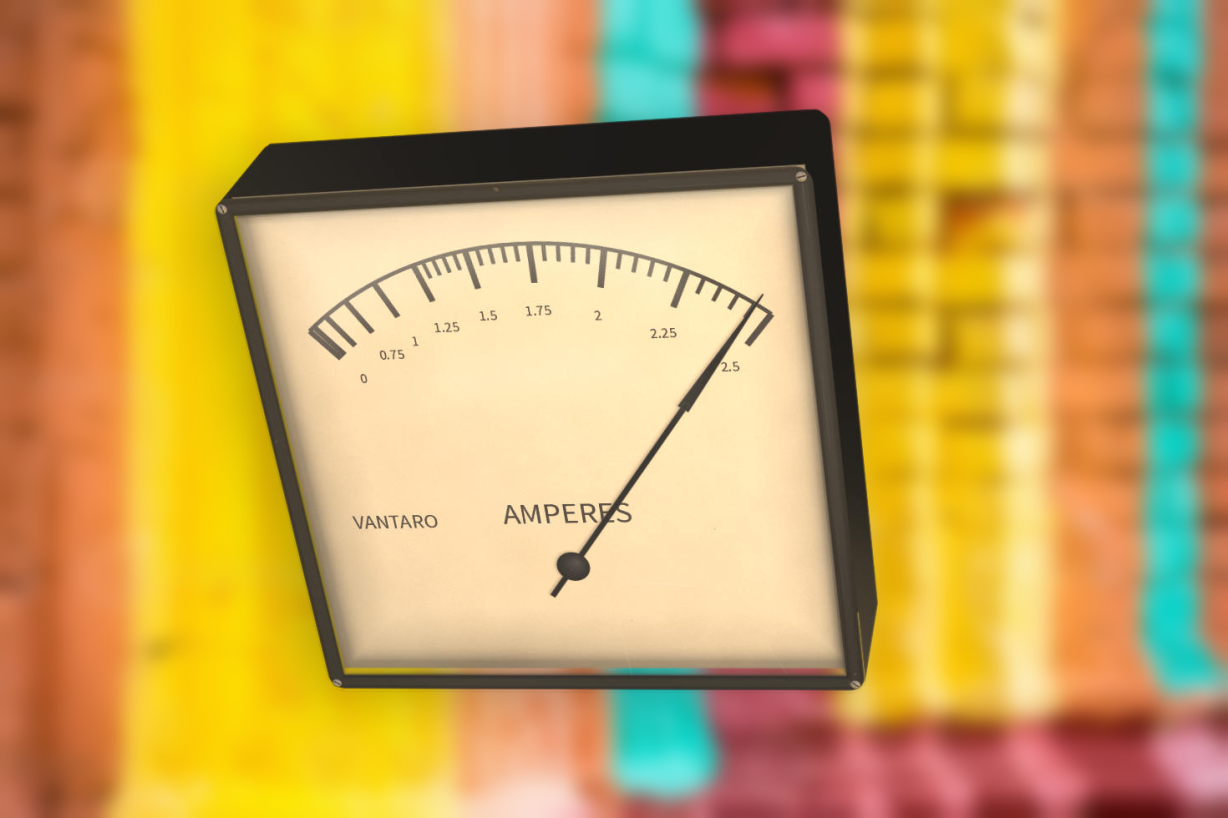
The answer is A 2.45
